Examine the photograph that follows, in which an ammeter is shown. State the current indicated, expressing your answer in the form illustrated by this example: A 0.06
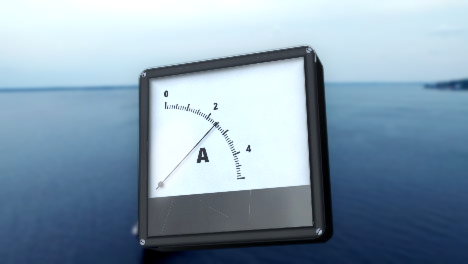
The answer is A 2.5
